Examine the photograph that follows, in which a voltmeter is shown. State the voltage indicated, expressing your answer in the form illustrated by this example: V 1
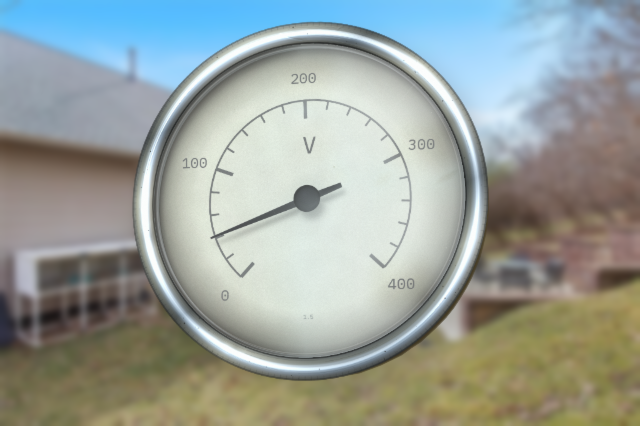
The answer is V 40
